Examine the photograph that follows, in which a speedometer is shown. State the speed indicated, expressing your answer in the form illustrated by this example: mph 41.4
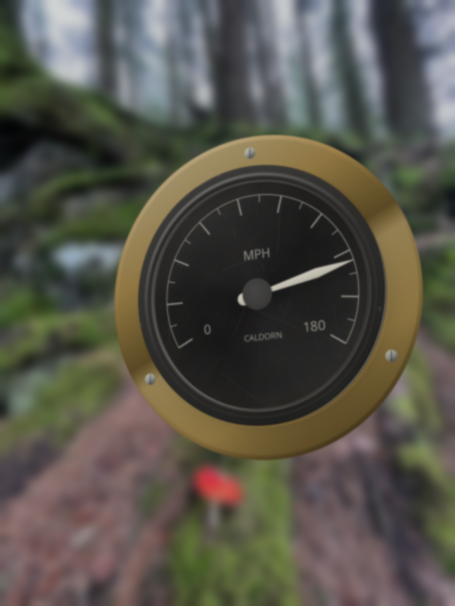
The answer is mph 145
